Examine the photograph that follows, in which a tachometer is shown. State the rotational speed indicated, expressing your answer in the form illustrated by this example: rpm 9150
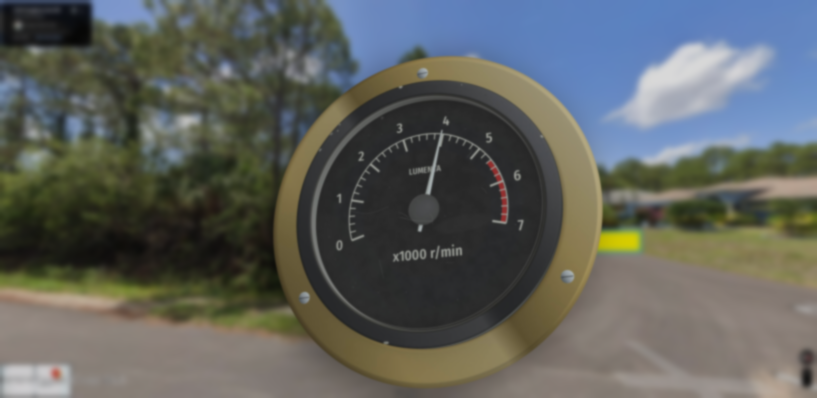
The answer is rpm 4000
